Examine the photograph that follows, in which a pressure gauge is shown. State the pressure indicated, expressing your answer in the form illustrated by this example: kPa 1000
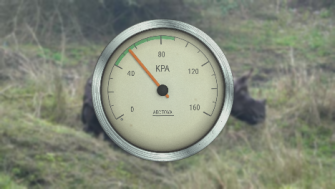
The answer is kPa 55
